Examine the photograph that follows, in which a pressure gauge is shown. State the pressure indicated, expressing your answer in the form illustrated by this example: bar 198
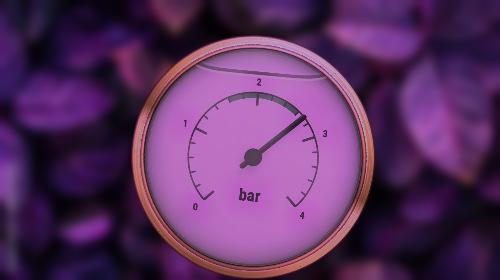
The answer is bar 2.7
